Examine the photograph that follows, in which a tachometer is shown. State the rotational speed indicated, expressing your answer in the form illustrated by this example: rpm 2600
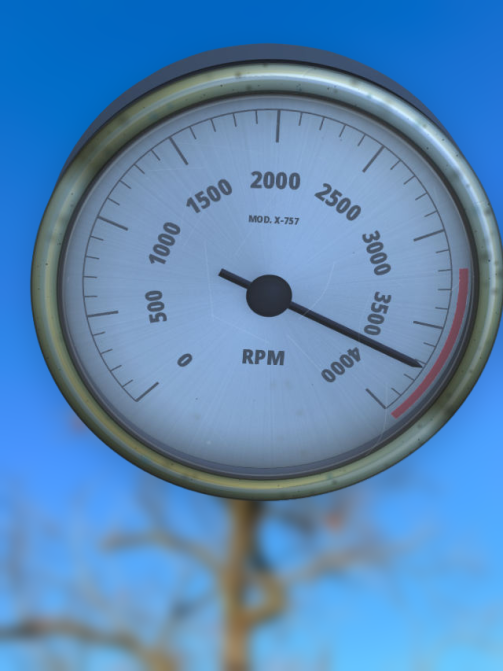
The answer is rpm 3700
